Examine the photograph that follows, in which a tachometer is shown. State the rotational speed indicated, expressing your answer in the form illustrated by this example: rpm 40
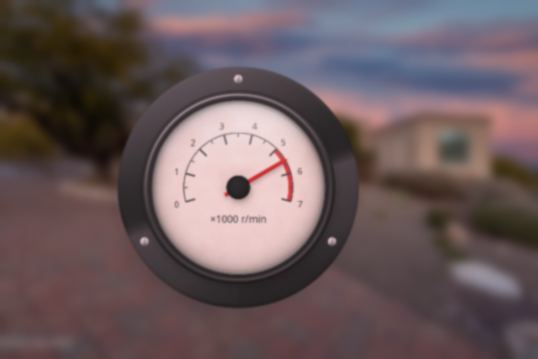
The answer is rpm 5500
